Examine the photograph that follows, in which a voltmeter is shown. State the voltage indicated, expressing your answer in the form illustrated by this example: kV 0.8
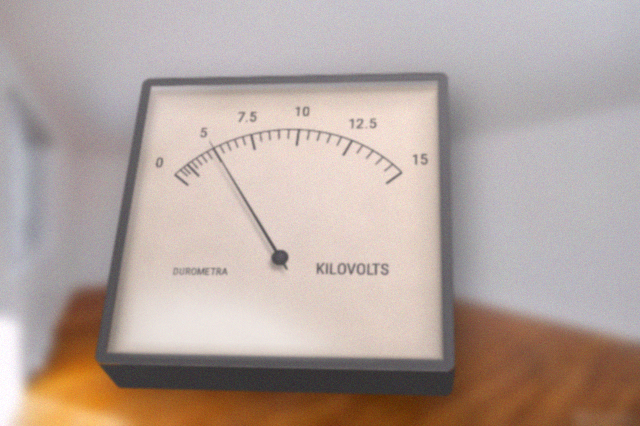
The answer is kV 5
